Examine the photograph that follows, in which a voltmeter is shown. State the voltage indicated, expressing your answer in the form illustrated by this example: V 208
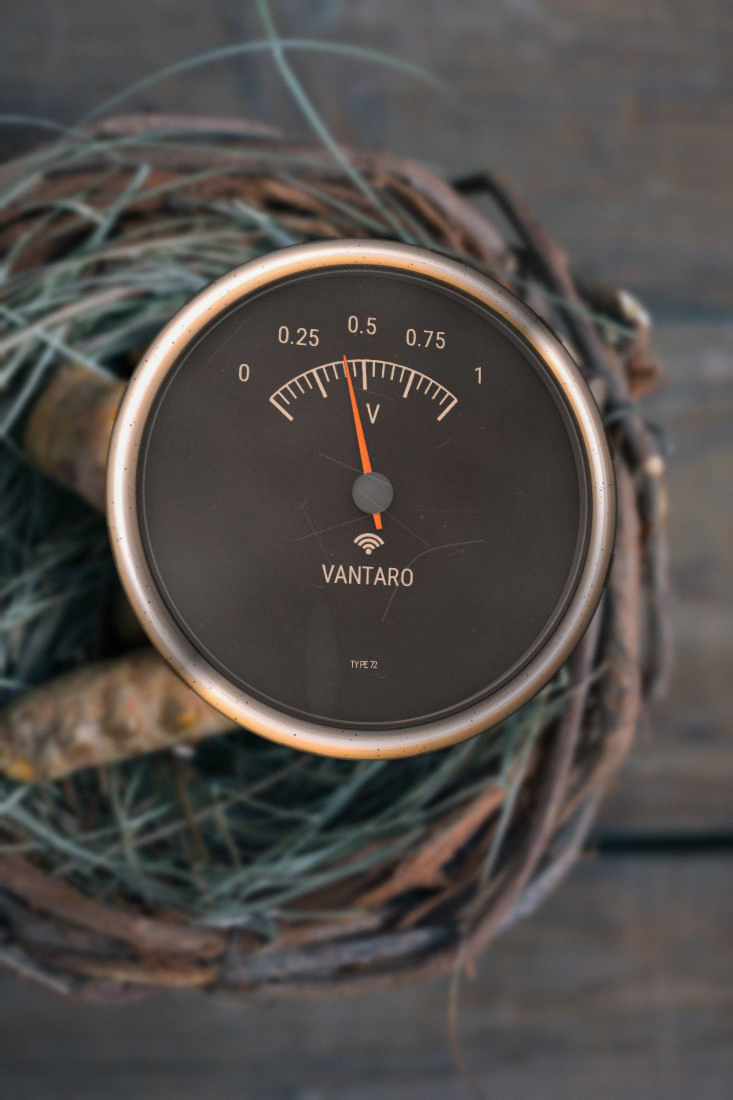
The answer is V 0.4
